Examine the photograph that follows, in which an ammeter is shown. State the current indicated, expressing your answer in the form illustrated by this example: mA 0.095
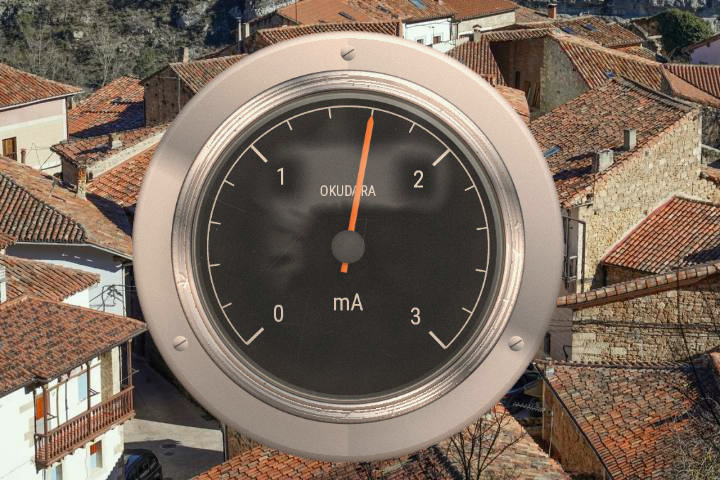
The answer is mA 1.6
